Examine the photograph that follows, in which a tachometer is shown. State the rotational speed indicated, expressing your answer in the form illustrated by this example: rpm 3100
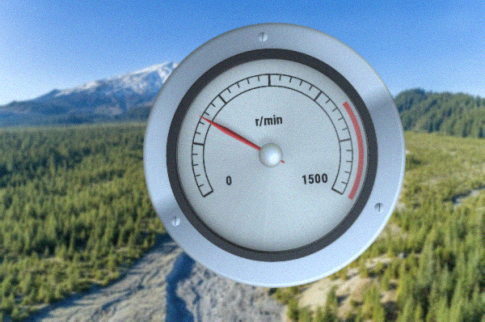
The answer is rpm 375
